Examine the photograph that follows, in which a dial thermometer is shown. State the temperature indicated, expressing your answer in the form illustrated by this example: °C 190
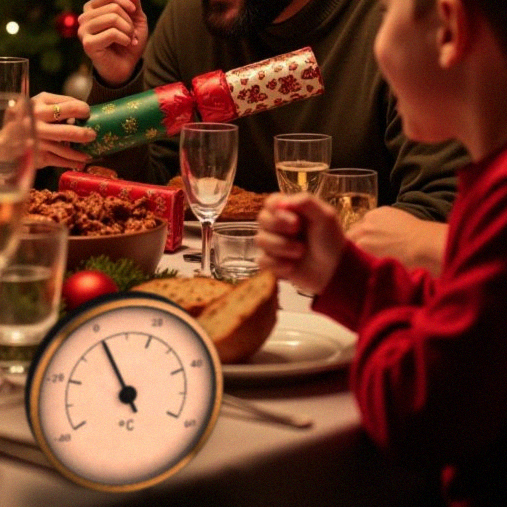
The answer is °C 0
